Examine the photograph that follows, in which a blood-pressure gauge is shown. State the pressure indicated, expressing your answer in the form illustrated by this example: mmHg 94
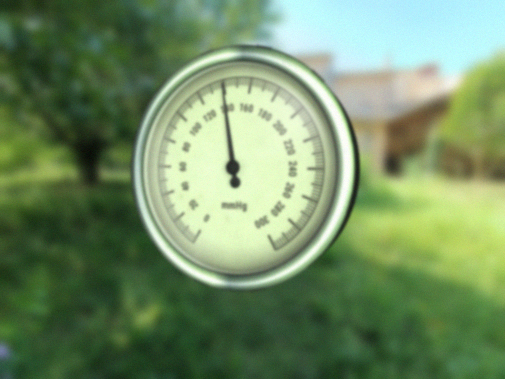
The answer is mmHg 140
